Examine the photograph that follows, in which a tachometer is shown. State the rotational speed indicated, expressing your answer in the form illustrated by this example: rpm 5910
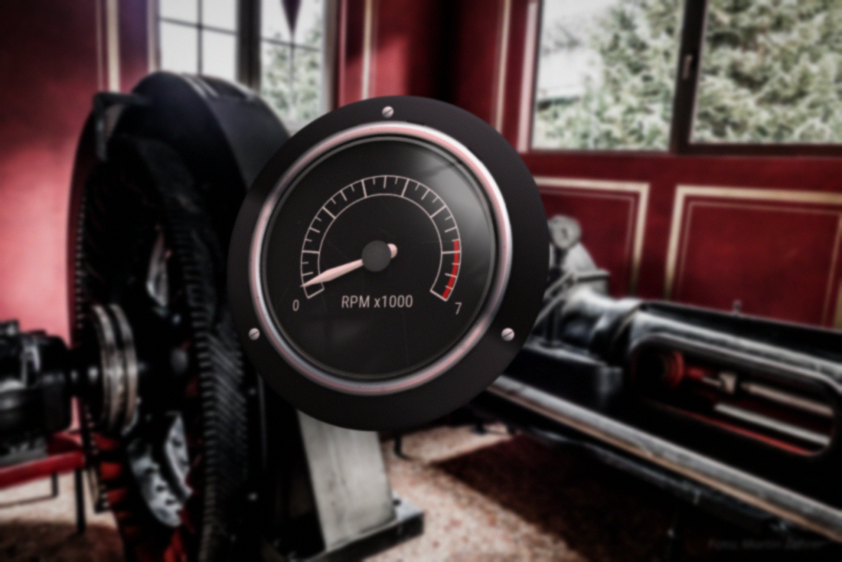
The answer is rpm 250
